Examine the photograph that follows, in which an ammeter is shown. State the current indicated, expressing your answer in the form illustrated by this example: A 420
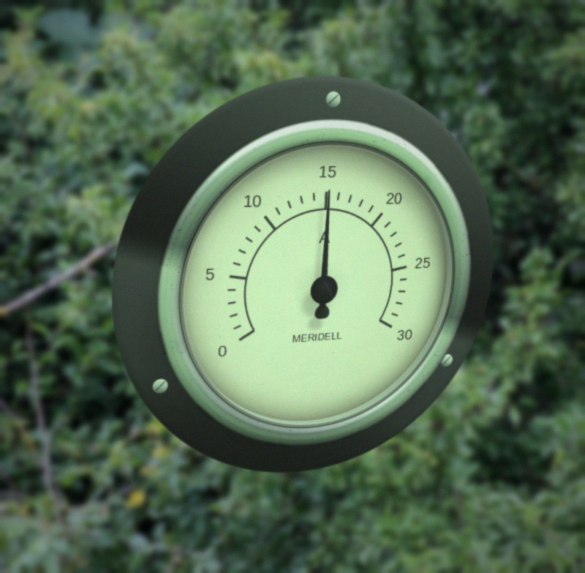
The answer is A 15
